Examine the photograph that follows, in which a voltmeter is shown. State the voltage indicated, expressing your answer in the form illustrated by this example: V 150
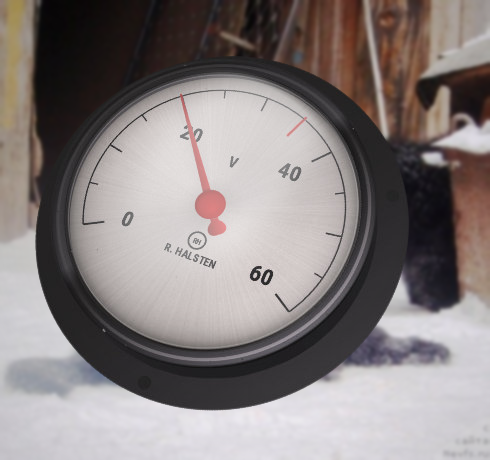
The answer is V 20
